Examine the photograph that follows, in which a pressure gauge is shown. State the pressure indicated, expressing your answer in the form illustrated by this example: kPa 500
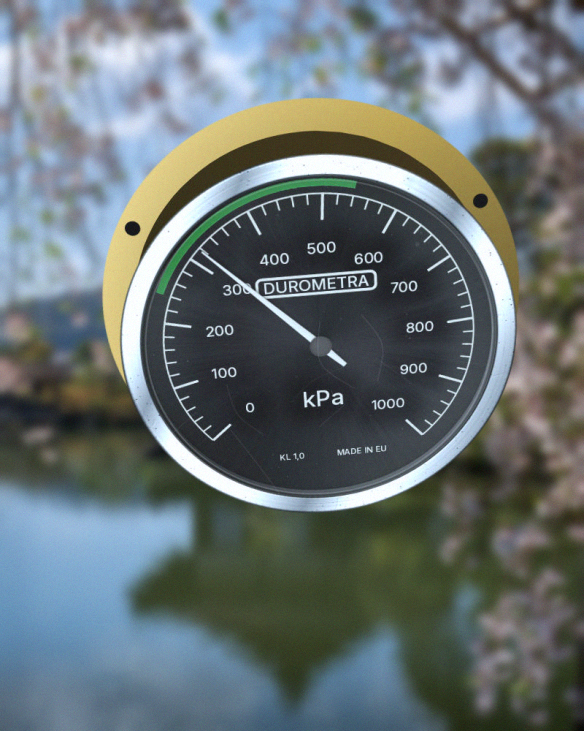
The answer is kPa 320
